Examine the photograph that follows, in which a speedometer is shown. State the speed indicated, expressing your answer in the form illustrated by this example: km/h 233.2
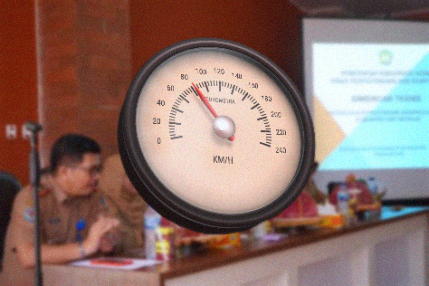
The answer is km/h 80
